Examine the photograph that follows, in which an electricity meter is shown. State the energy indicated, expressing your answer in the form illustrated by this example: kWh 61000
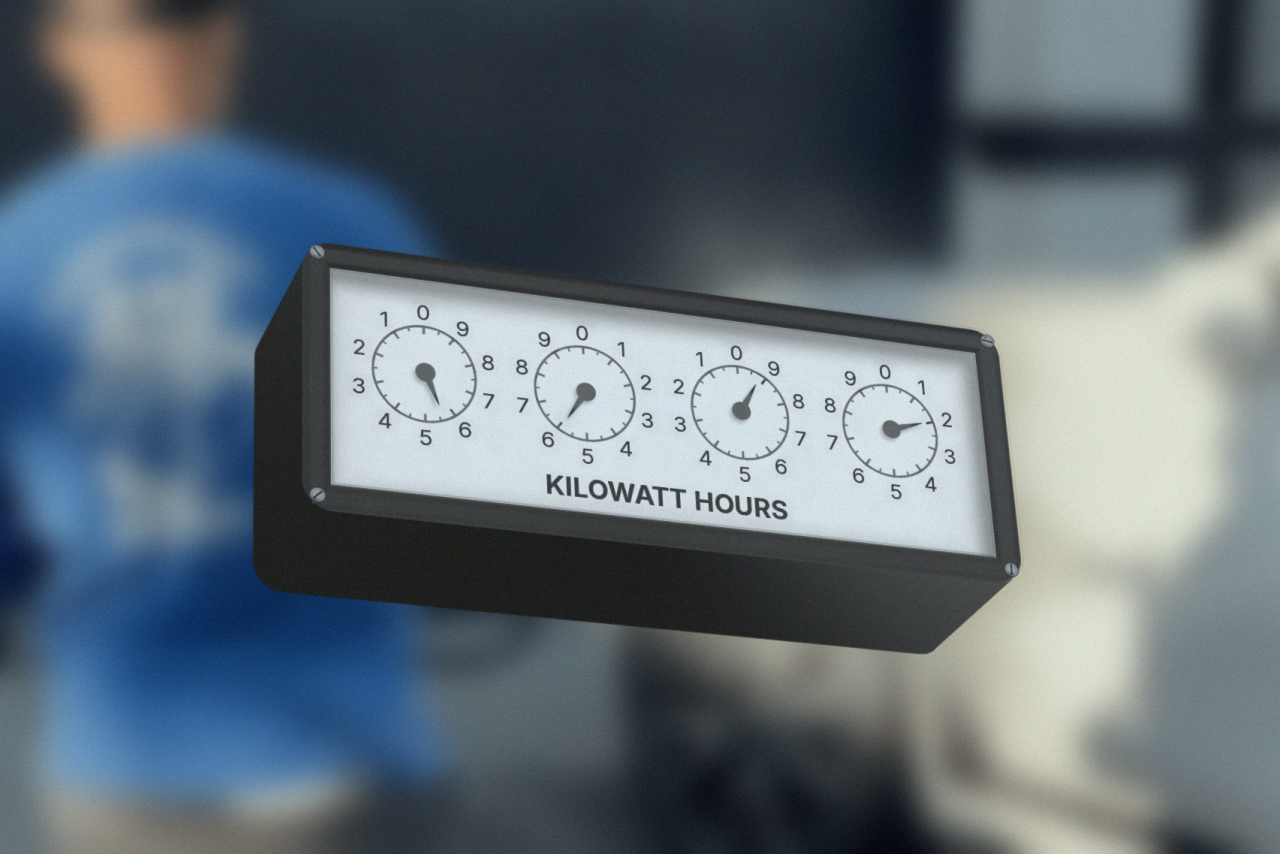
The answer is kWh 5592
